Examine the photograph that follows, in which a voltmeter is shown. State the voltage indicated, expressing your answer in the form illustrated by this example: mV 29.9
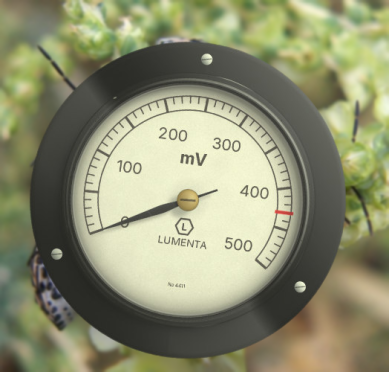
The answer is mV 0
